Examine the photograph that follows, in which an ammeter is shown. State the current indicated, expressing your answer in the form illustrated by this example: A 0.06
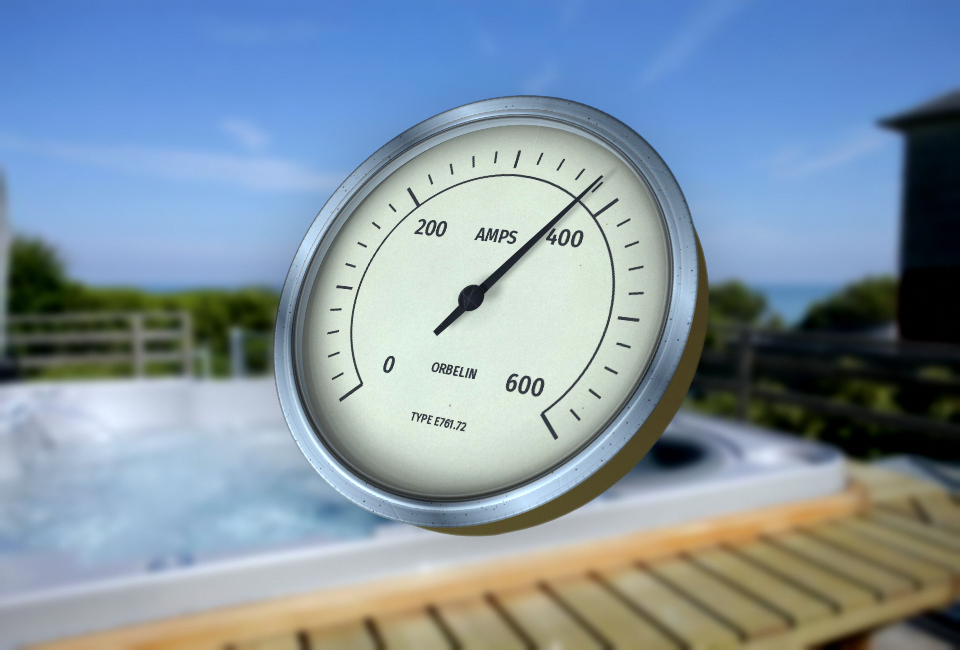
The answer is A 380
